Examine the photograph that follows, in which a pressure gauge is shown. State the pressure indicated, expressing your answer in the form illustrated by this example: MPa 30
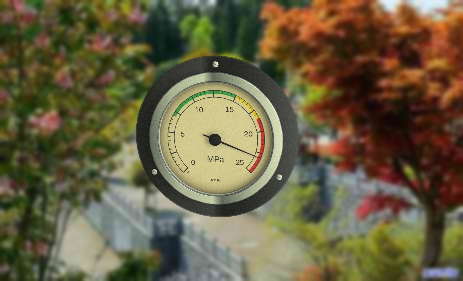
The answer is MPa 23
